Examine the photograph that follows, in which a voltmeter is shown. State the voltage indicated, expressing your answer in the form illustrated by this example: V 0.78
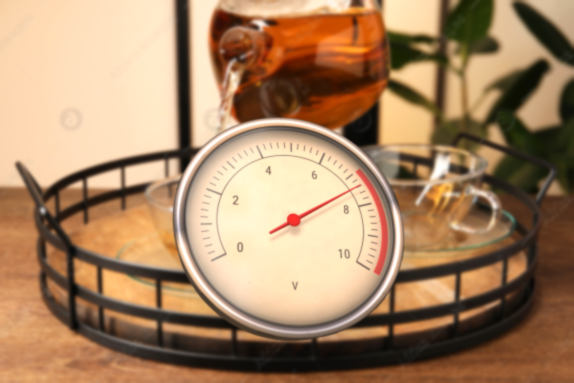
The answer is V 7.4
